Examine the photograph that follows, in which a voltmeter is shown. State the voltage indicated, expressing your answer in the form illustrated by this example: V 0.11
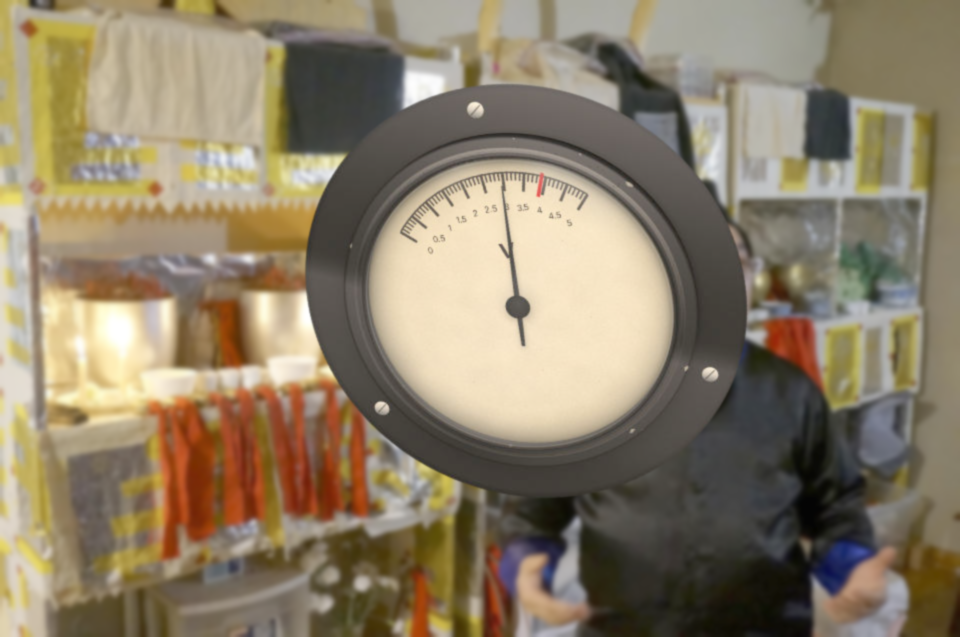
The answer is V 3
